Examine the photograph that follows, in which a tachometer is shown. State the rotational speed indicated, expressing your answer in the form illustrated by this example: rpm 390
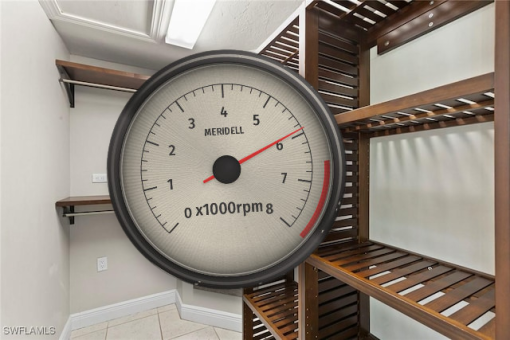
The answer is rpm 5900
